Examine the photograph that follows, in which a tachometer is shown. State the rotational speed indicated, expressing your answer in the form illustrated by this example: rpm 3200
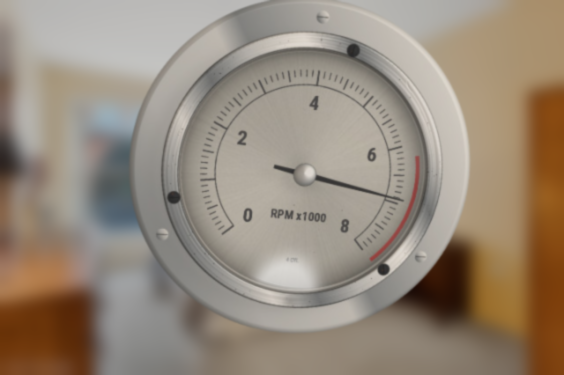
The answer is rpm 6900
